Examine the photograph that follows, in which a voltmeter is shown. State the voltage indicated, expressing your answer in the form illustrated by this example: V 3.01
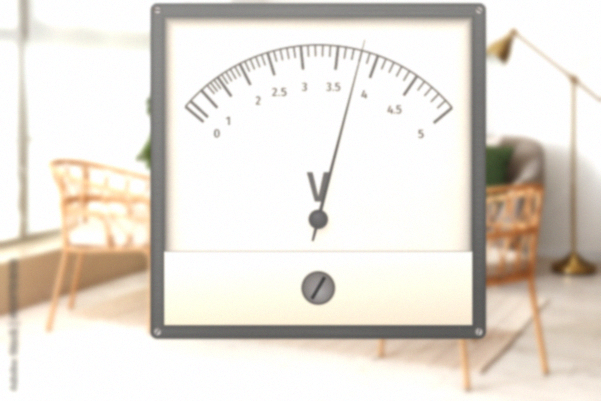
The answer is V 3.8
